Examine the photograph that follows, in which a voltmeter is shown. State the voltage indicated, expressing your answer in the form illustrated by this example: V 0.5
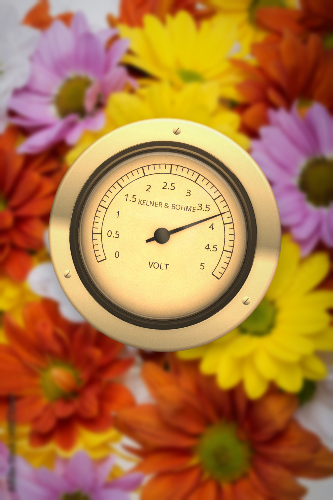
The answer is V 3.8
